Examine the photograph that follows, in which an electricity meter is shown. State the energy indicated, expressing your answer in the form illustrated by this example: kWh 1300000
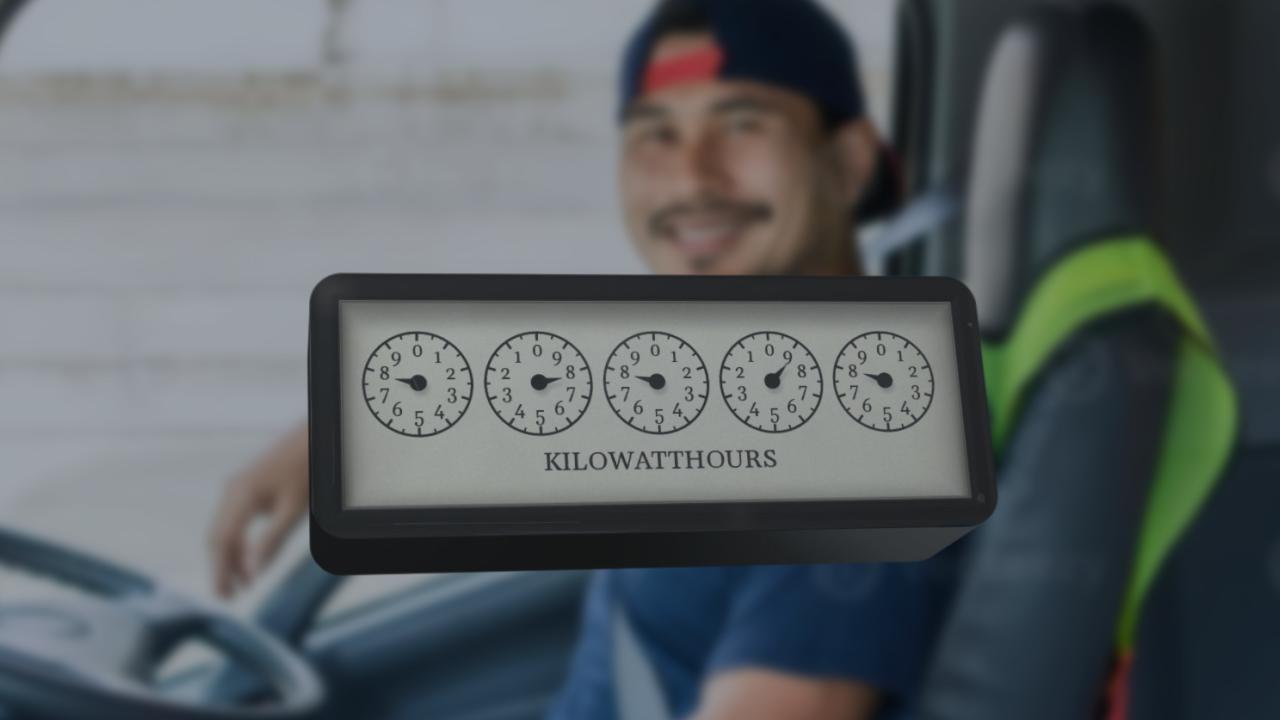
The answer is kWh 77788
